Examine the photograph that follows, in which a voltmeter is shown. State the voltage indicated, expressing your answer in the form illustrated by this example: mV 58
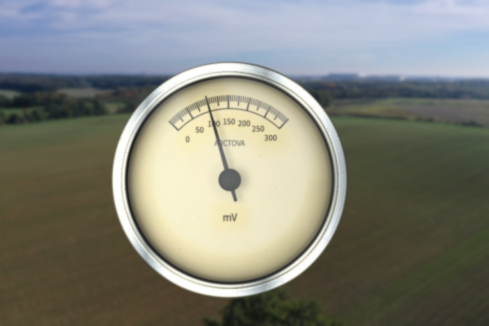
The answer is mV 100
